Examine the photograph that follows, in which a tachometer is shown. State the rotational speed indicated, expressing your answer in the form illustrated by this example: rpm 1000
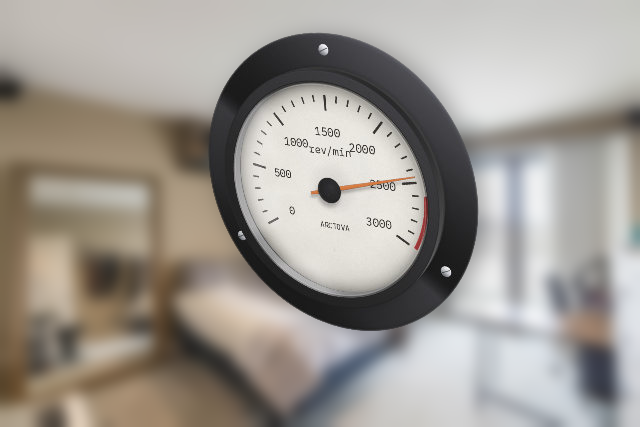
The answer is rpm 2450
